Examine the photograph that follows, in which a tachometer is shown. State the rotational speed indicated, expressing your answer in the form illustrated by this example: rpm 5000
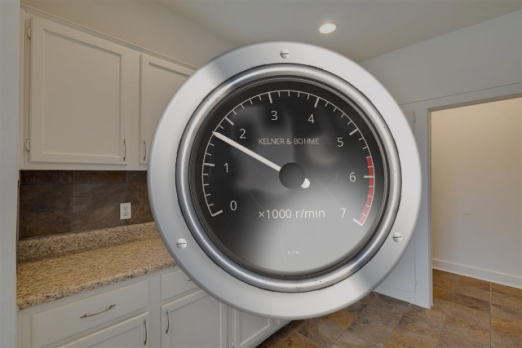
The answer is rpm 1600
